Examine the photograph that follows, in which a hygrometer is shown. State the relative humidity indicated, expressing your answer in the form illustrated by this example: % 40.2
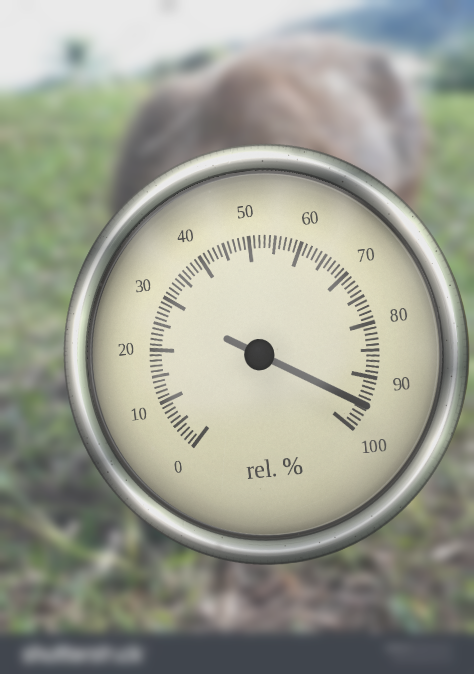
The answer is % 95
